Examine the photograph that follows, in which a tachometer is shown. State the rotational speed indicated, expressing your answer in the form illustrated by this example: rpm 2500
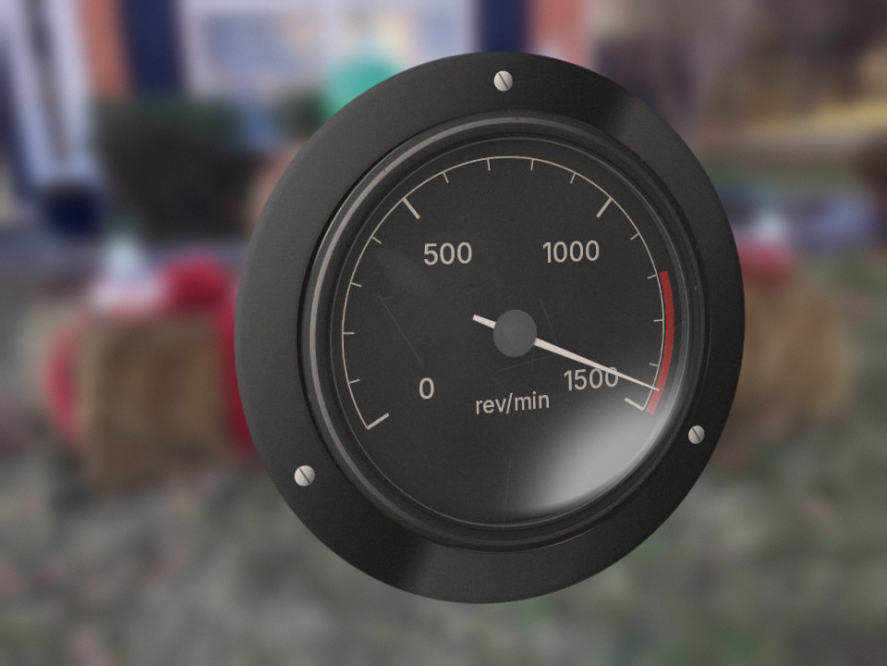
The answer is rpm 1450
